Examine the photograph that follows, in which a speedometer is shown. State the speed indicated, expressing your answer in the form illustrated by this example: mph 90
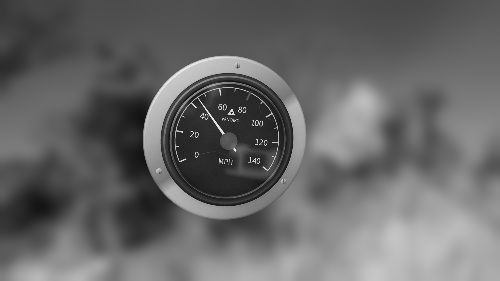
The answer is mph 45
